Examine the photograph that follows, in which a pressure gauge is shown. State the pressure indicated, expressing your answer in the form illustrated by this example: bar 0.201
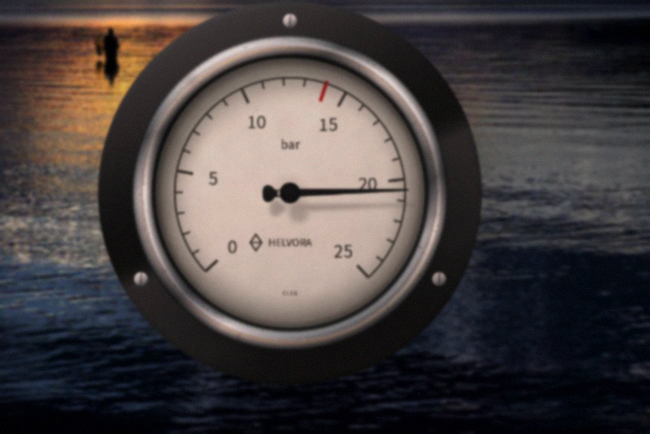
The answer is bar 20.5
